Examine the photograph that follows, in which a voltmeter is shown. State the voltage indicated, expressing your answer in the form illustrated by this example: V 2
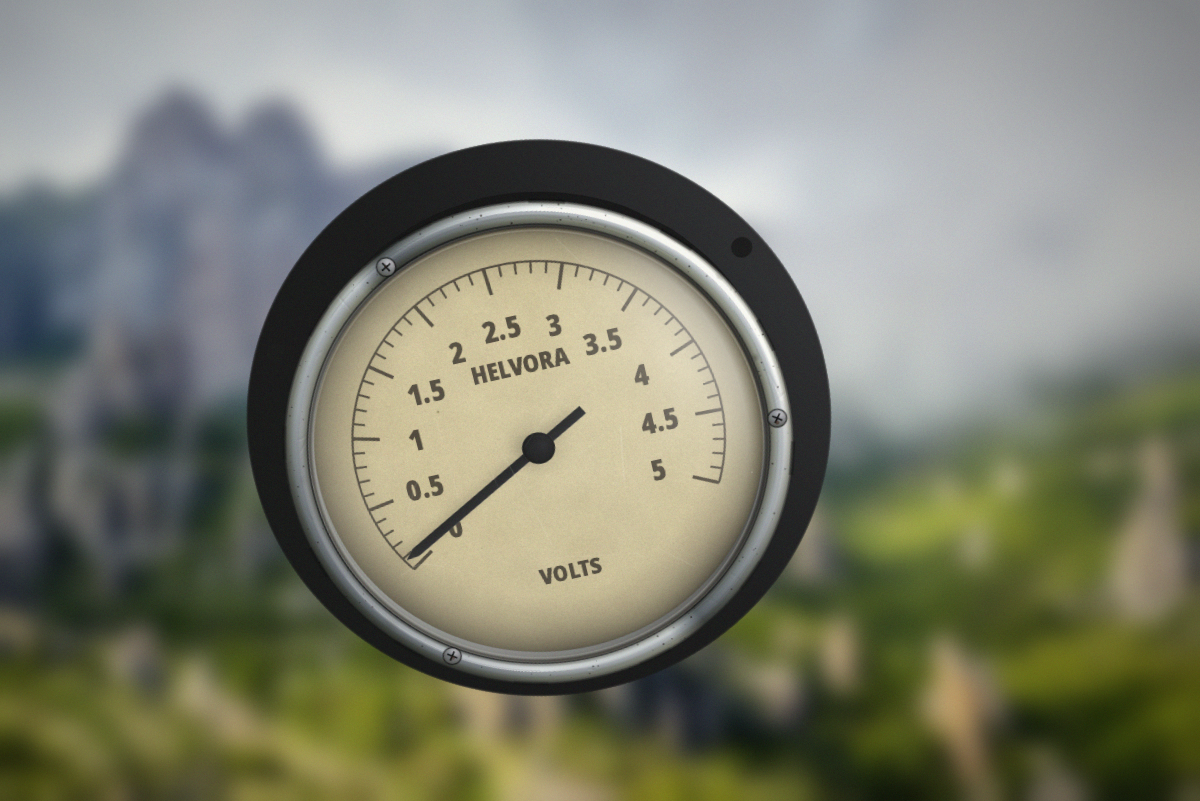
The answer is V 0.1
